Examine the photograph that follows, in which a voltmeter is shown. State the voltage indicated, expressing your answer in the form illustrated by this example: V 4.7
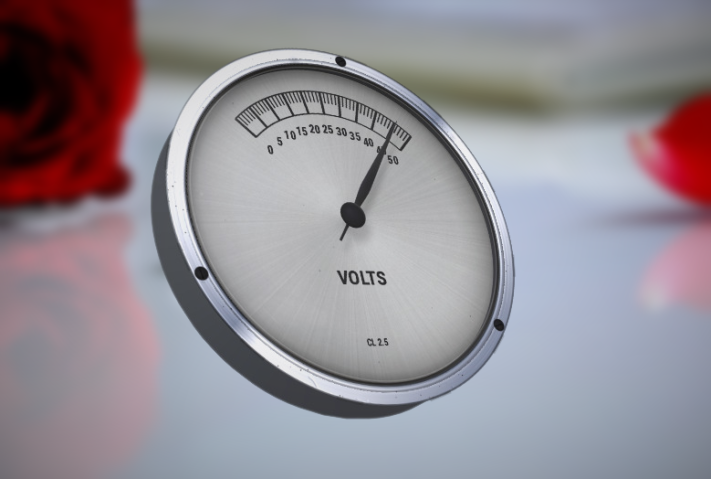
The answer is V 45
